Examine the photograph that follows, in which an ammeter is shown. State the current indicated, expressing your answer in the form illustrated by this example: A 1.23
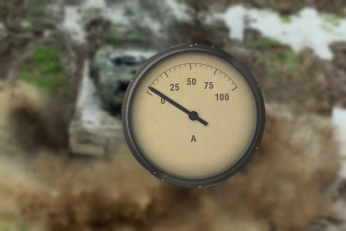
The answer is A 5
